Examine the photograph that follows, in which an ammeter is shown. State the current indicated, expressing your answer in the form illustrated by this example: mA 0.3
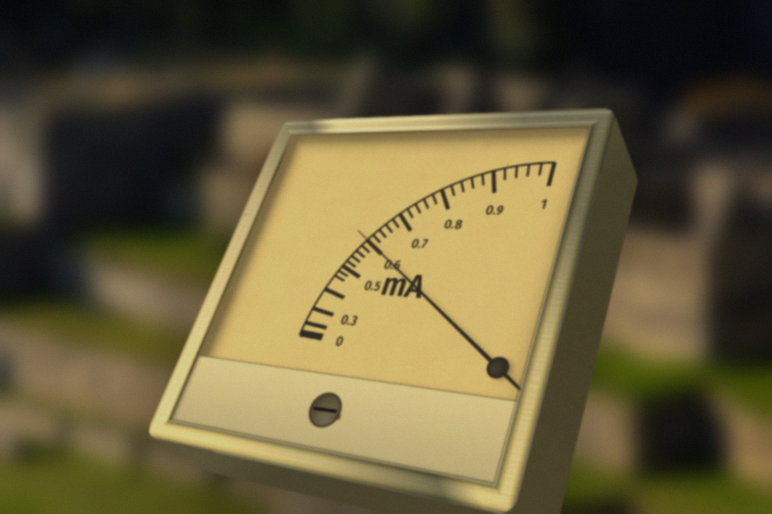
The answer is mA 0.6
